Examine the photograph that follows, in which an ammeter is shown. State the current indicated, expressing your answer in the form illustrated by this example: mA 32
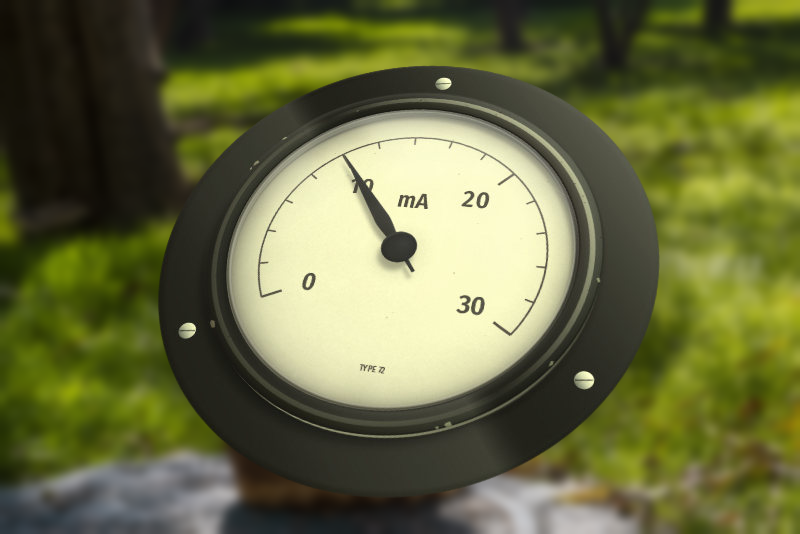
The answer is mA 10
